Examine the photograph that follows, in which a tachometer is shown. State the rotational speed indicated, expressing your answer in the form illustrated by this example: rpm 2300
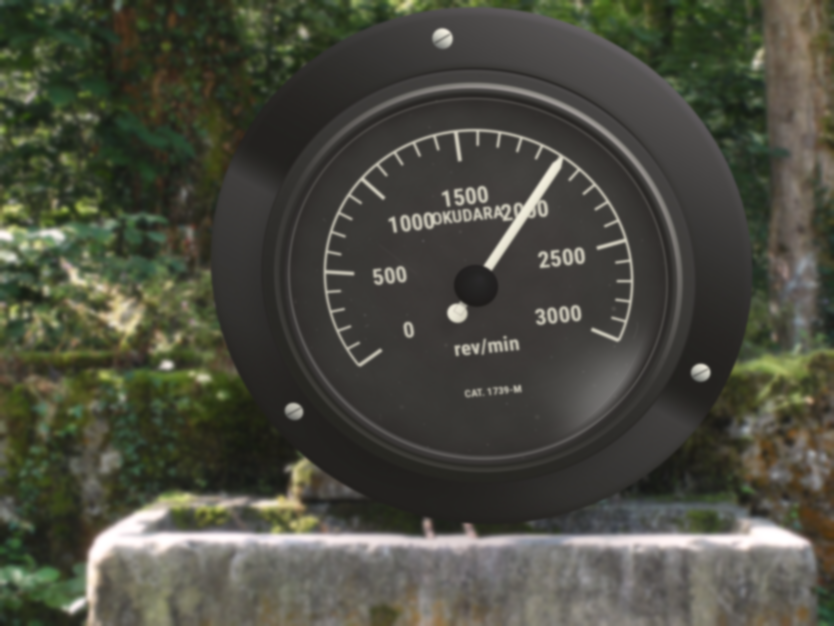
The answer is rpm 2000
